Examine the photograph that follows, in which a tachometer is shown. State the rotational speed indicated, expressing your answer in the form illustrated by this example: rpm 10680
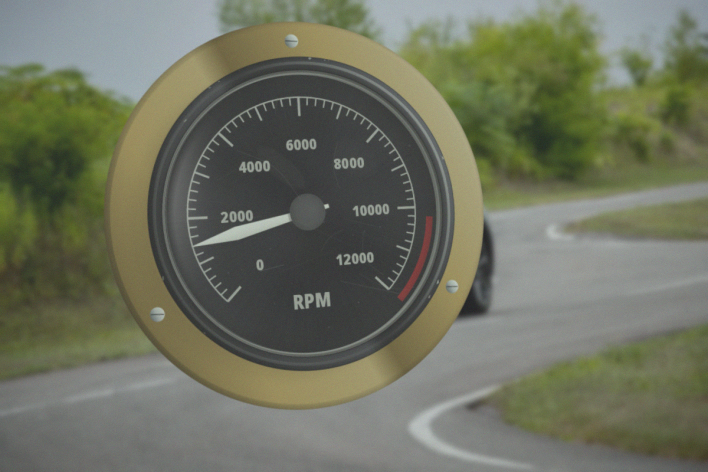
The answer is rpm 1400
